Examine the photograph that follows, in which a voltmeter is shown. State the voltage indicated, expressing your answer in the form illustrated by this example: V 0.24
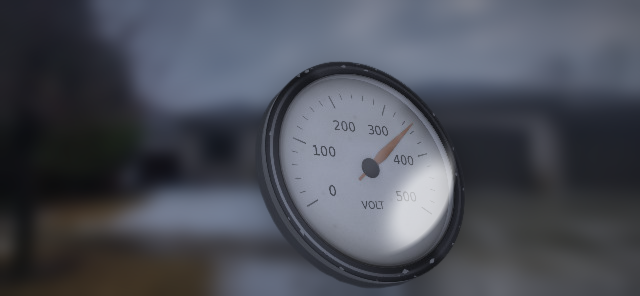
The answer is V 350
